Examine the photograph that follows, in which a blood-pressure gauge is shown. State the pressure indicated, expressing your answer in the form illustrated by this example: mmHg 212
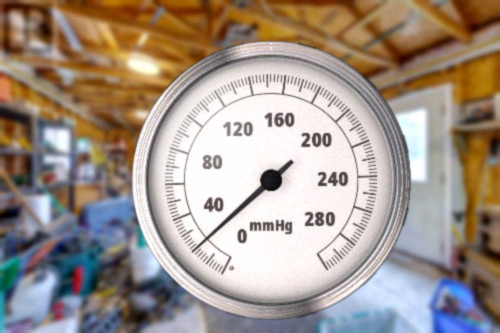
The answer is mmHg 20
